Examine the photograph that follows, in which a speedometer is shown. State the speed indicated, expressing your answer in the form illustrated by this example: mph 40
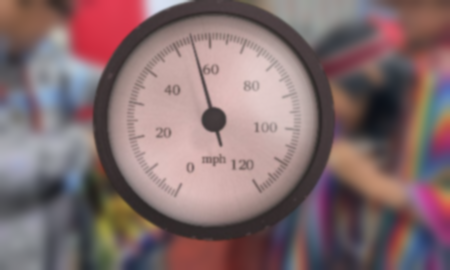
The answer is mph 55
